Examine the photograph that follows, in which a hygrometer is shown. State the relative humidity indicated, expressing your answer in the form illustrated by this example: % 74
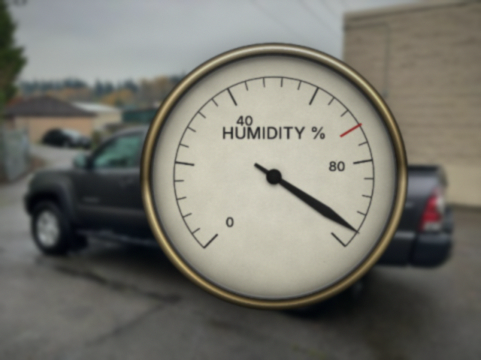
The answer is % 96
